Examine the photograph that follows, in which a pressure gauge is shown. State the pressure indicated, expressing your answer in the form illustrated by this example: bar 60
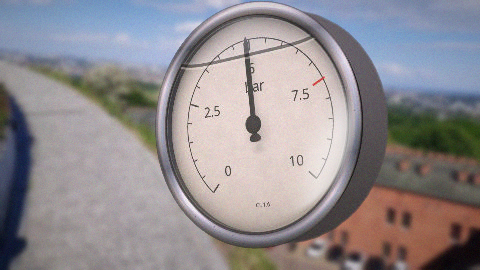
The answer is bar 5
